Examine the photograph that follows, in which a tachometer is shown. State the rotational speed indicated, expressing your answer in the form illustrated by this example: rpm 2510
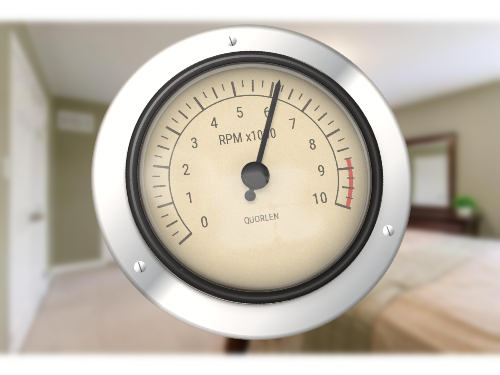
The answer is rpm 6125
